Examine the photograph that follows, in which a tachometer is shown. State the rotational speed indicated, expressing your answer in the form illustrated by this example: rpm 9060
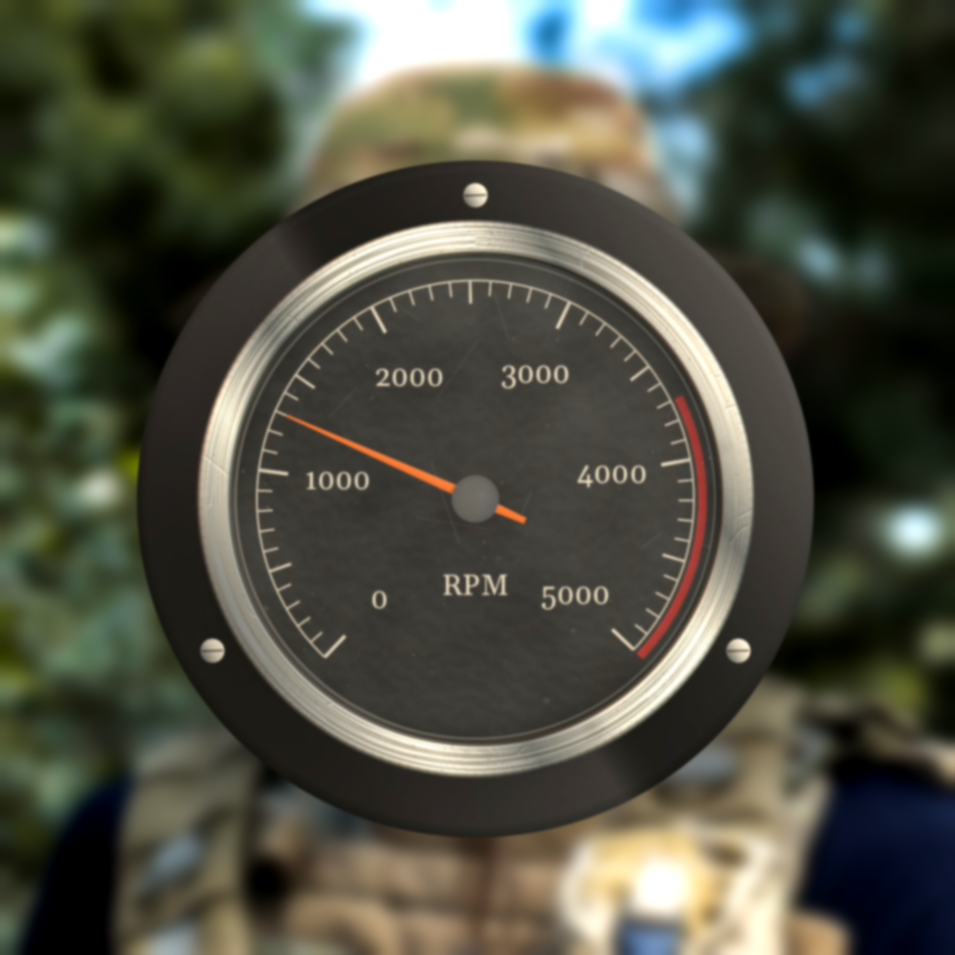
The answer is rpm 1300
